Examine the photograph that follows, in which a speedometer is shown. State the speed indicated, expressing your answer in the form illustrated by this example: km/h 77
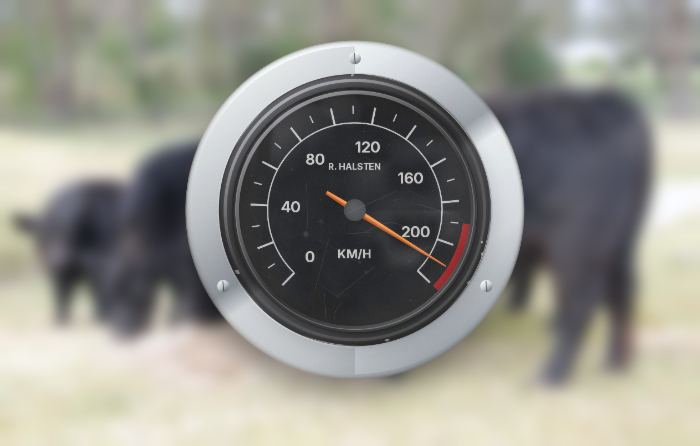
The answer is km/h 210
